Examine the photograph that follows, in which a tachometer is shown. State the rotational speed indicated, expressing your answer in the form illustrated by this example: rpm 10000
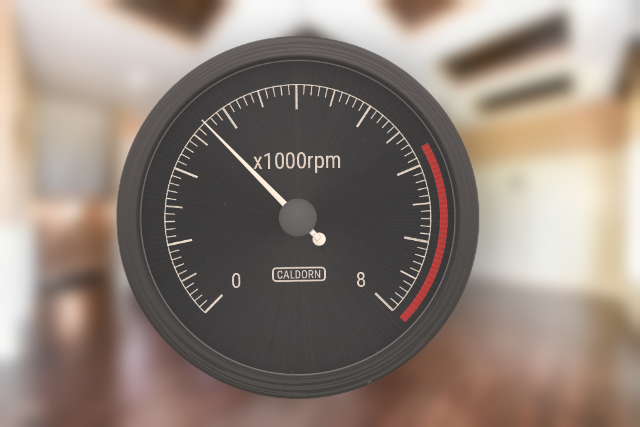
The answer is rpm 2700
